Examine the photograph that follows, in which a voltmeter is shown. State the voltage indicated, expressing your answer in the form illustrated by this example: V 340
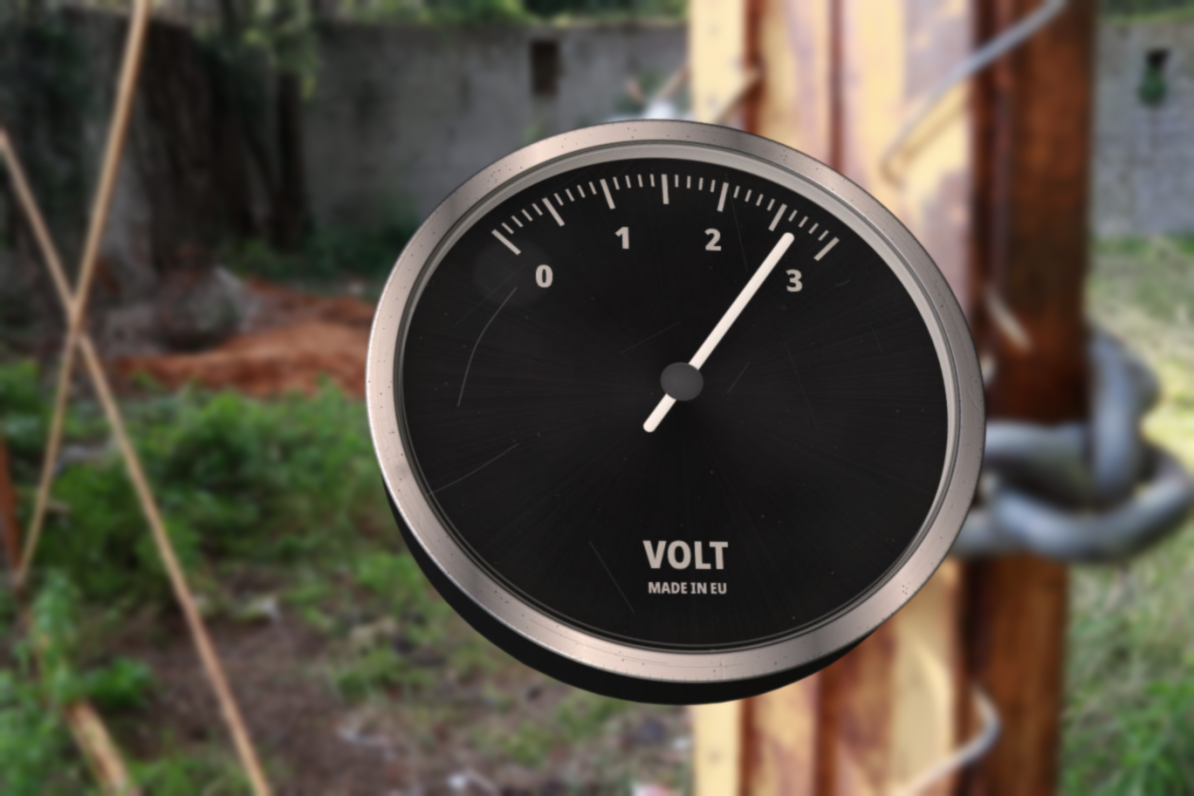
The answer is V 2.7
